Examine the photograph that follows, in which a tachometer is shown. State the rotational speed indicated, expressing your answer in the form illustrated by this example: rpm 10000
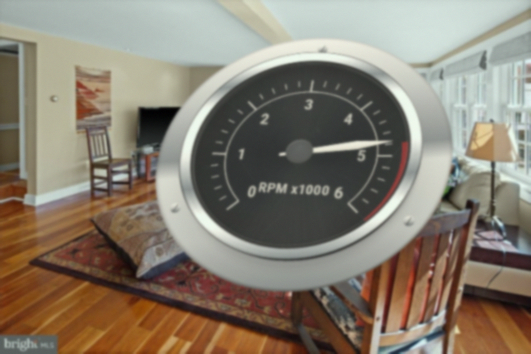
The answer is rpm 4800
